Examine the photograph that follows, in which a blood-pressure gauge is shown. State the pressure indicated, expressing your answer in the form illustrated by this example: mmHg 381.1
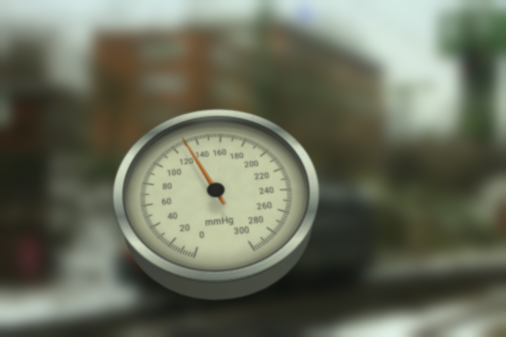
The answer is mmHg 130
